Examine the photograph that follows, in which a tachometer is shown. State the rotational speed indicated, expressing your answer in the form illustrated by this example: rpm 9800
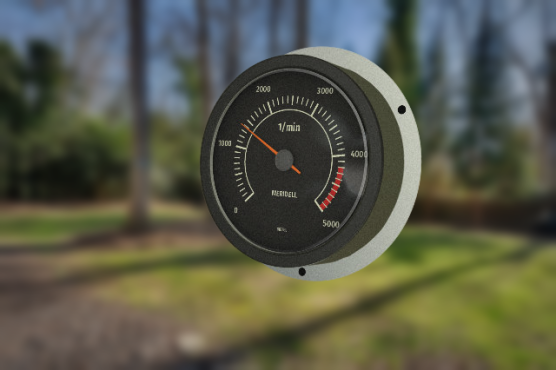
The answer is rpm 1400
